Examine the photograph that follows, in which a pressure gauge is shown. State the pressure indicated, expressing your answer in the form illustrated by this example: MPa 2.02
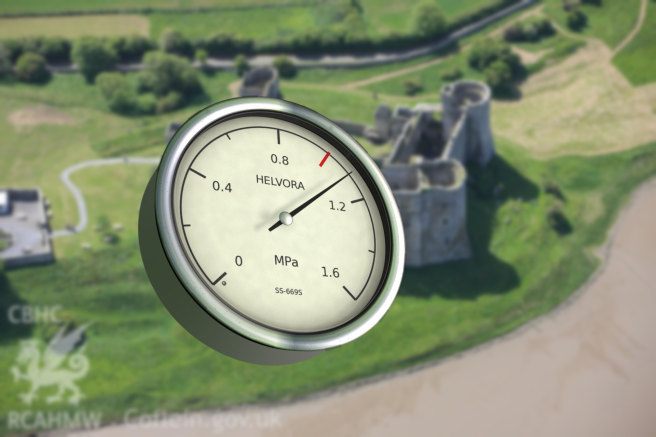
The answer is MPa 1.1
